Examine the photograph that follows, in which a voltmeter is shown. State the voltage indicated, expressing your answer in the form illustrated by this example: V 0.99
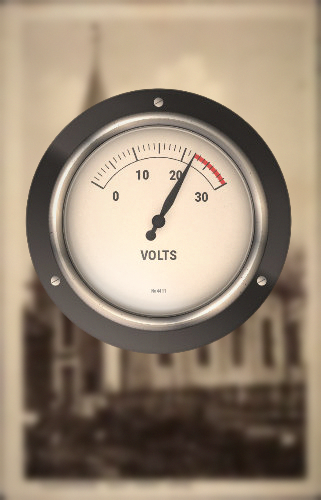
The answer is V 22
